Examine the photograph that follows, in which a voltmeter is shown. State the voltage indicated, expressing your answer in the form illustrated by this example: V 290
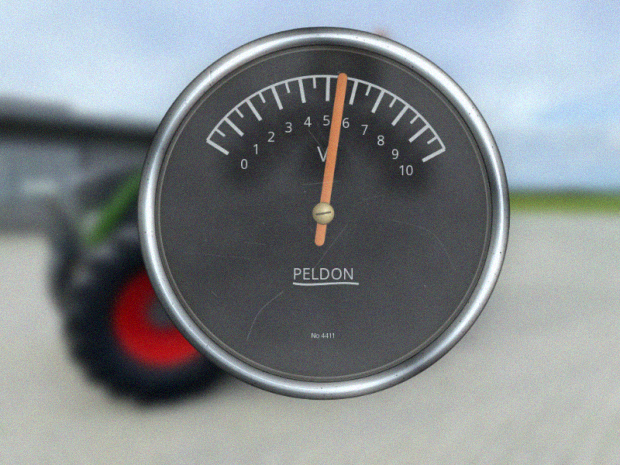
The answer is V 5.5
